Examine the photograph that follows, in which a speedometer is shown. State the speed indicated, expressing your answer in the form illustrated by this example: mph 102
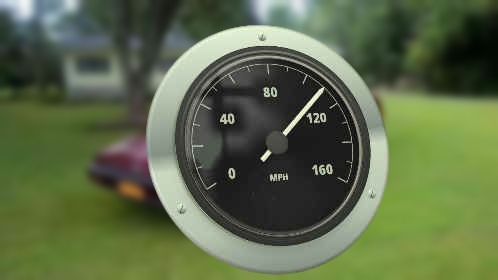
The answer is mph 110
